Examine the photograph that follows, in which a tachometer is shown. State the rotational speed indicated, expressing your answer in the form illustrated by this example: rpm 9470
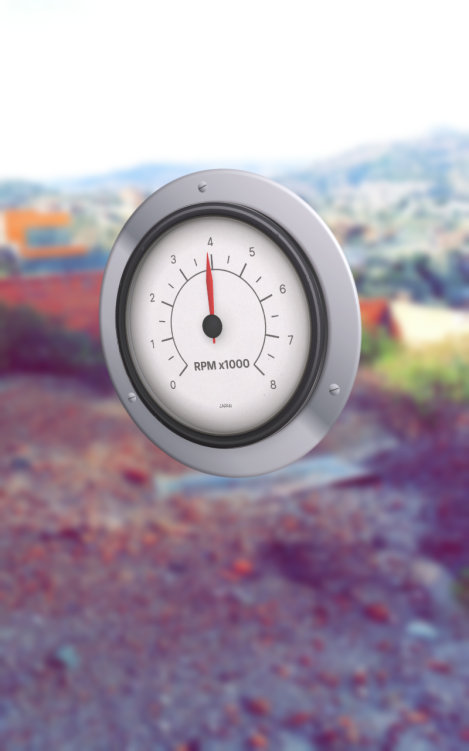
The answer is rpm 4000
